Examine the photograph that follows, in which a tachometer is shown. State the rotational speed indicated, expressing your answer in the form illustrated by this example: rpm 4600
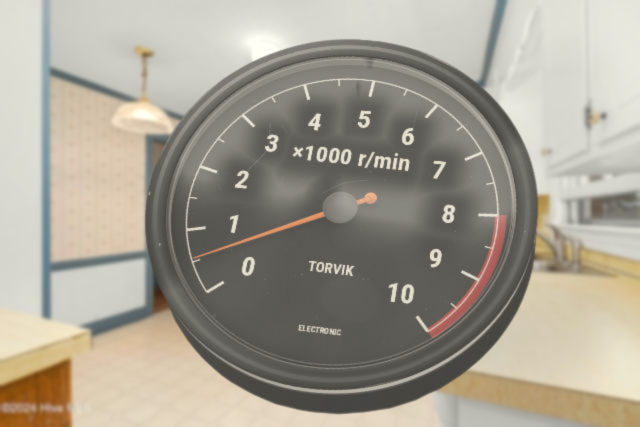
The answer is rpm 500
